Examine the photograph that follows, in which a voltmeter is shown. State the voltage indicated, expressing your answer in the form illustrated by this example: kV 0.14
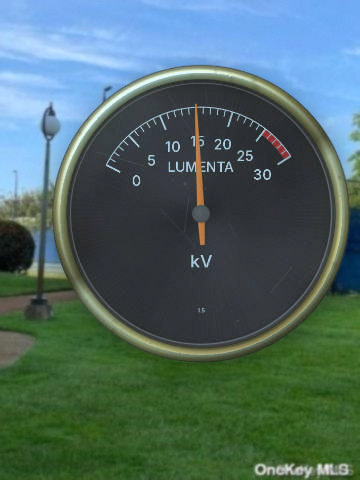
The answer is kV 15
